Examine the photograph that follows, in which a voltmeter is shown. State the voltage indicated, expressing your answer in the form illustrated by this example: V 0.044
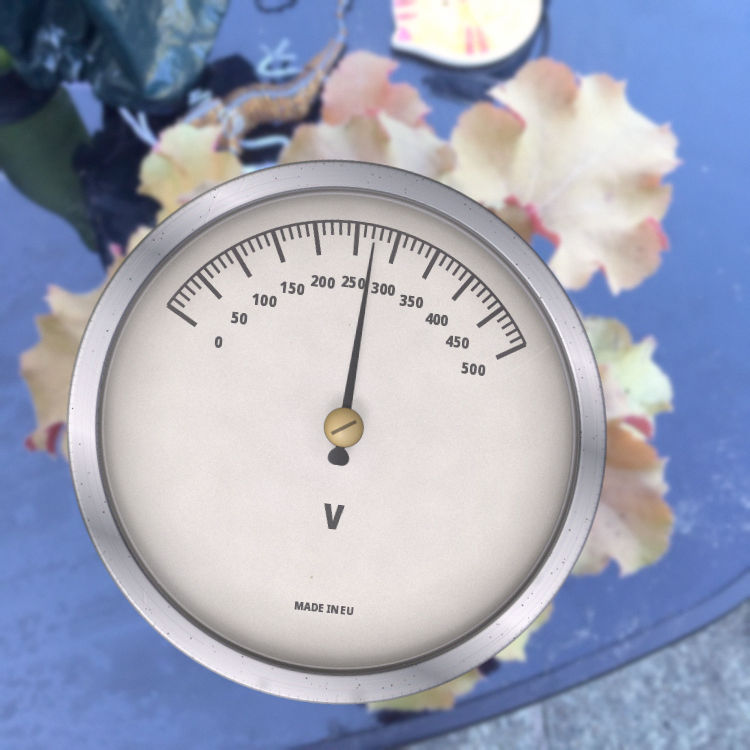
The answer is V 270
